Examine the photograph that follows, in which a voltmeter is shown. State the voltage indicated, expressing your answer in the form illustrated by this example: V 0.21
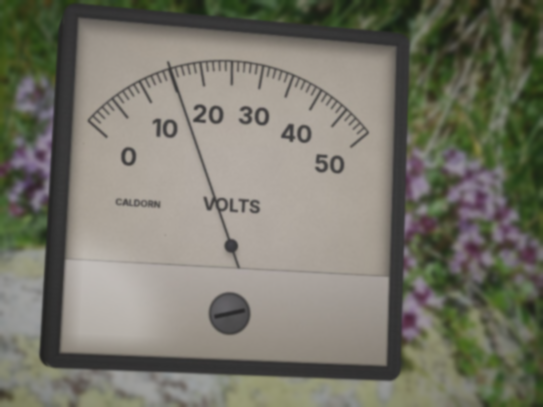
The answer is V 15
